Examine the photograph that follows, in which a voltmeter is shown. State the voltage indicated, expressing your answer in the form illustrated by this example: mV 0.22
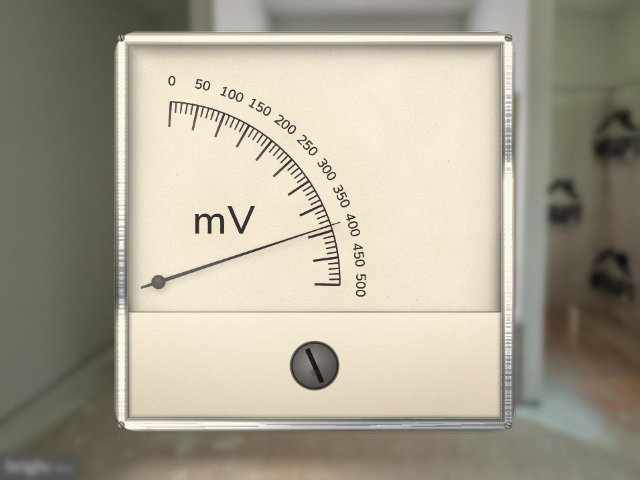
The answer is mV 390
